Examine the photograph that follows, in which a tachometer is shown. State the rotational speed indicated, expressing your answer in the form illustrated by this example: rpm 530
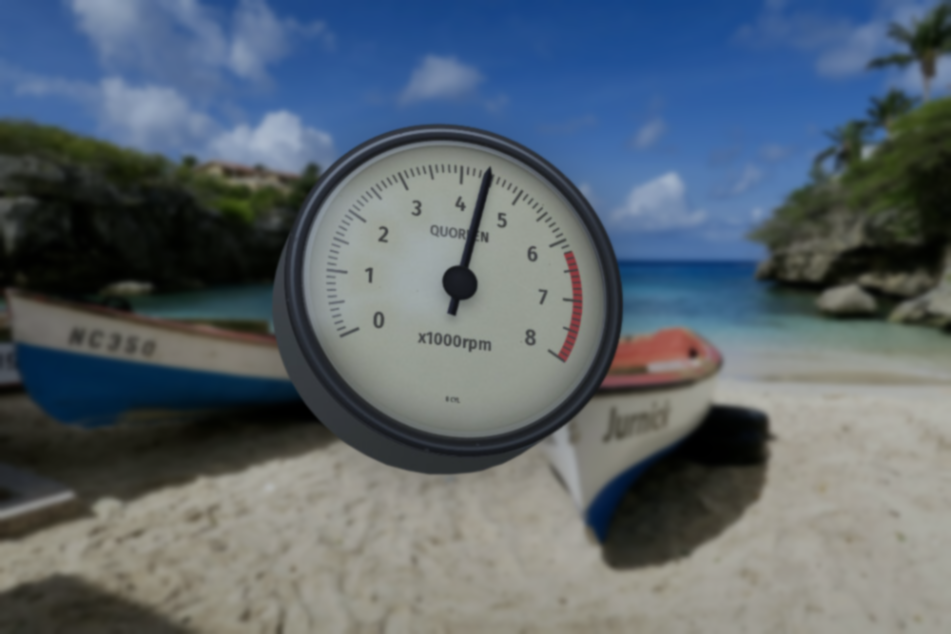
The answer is rpm 4400
